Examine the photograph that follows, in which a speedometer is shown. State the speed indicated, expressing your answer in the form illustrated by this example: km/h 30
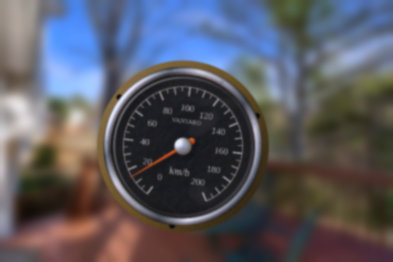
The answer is km/h 15
